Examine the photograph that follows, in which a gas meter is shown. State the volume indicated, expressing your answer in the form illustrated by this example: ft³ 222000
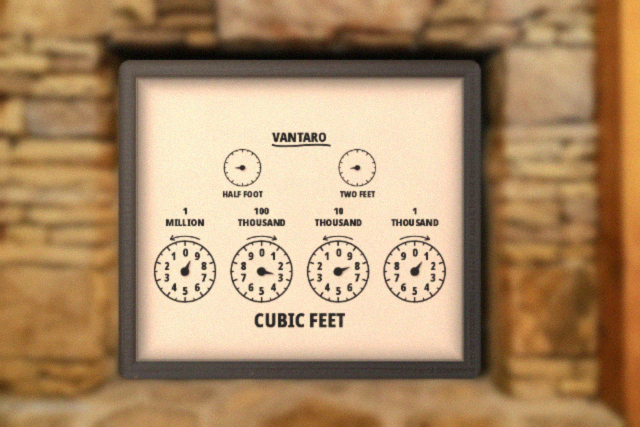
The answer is ft³ 928100
